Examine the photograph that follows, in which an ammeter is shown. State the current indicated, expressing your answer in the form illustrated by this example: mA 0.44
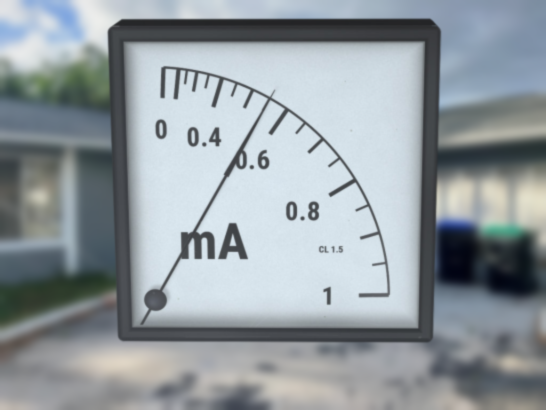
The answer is mA 0.55
